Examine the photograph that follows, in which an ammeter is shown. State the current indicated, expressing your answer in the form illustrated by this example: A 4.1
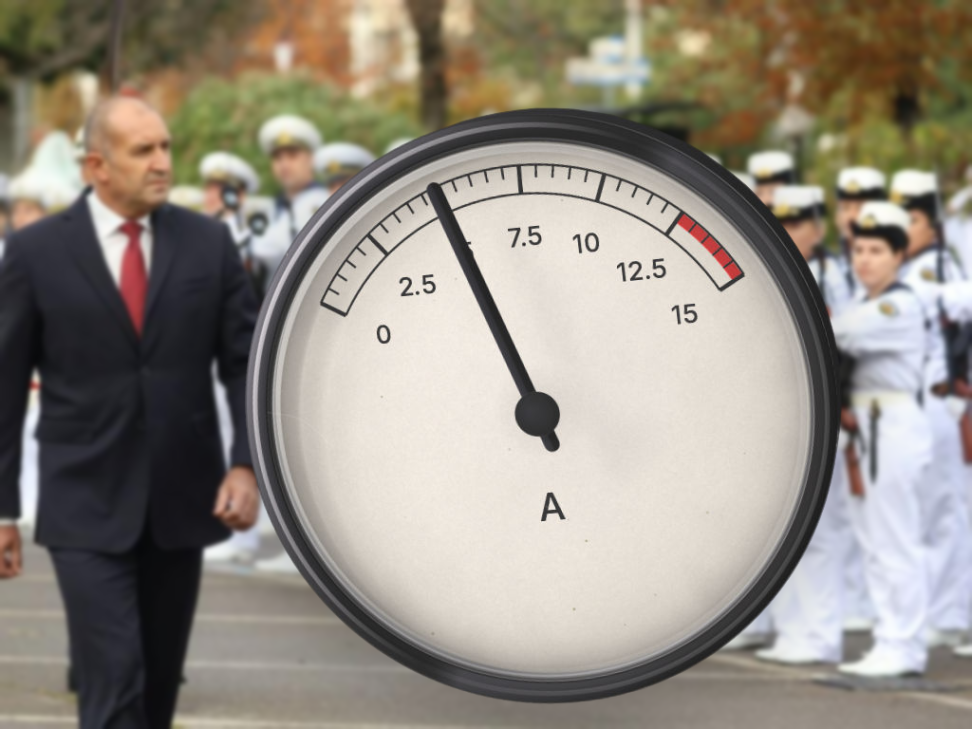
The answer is A 5
